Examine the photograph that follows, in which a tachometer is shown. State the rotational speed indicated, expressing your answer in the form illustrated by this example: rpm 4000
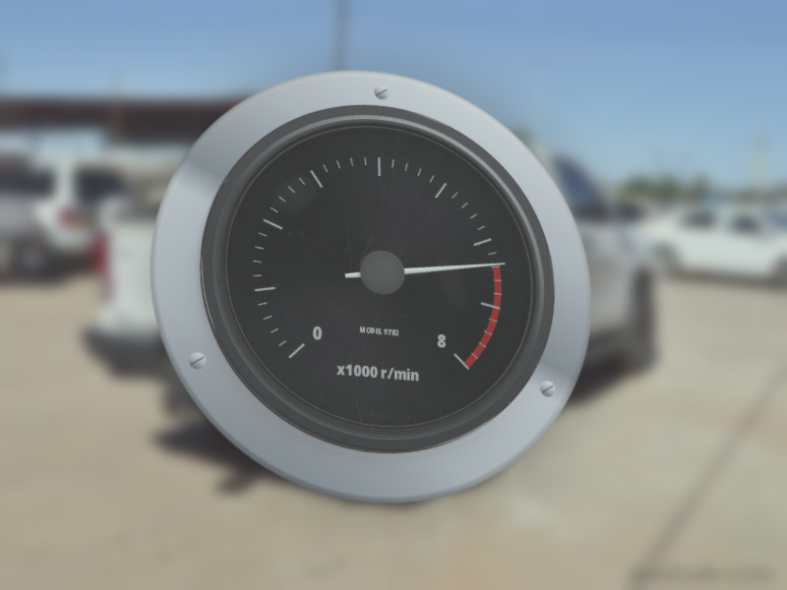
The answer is rpm 6400
